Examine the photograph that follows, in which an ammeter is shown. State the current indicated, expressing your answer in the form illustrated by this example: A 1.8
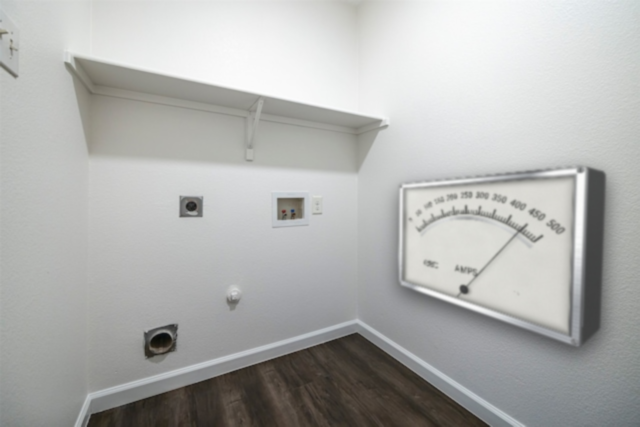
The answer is A 450
